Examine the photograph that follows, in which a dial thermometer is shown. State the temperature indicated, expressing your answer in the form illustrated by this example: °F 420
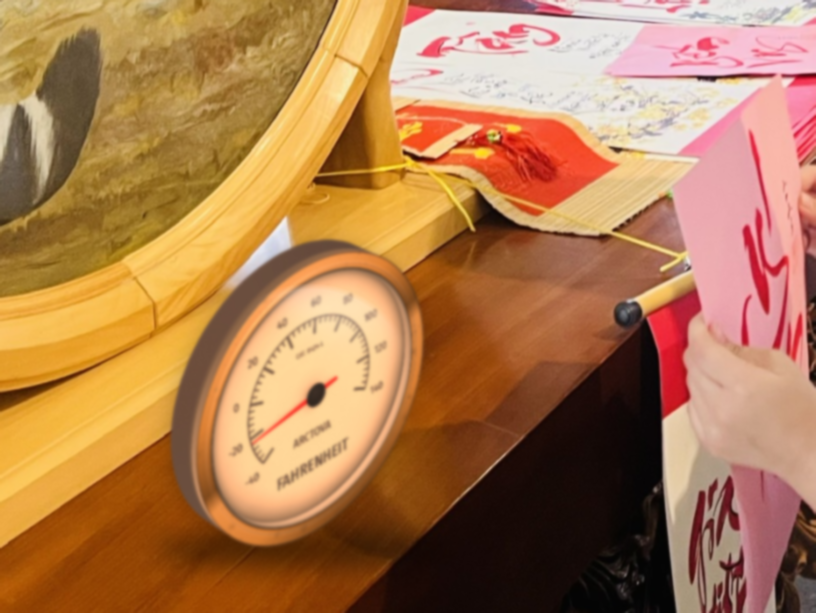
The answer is °F -20
